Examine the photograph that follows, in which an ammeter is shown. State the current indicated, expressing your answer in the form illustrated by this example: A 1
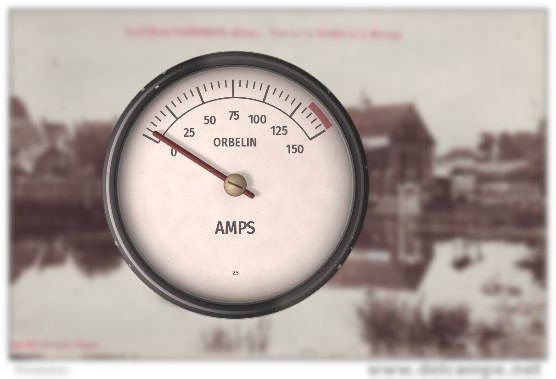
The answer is A 5
